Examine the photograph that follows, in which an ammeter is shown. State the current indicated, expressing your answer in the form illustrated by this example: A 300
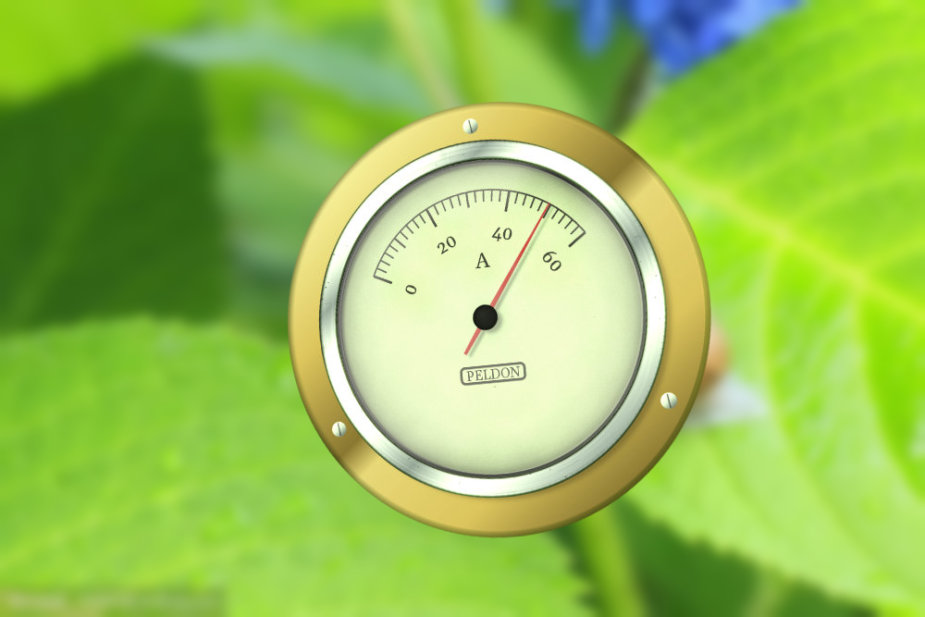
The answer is A 50
